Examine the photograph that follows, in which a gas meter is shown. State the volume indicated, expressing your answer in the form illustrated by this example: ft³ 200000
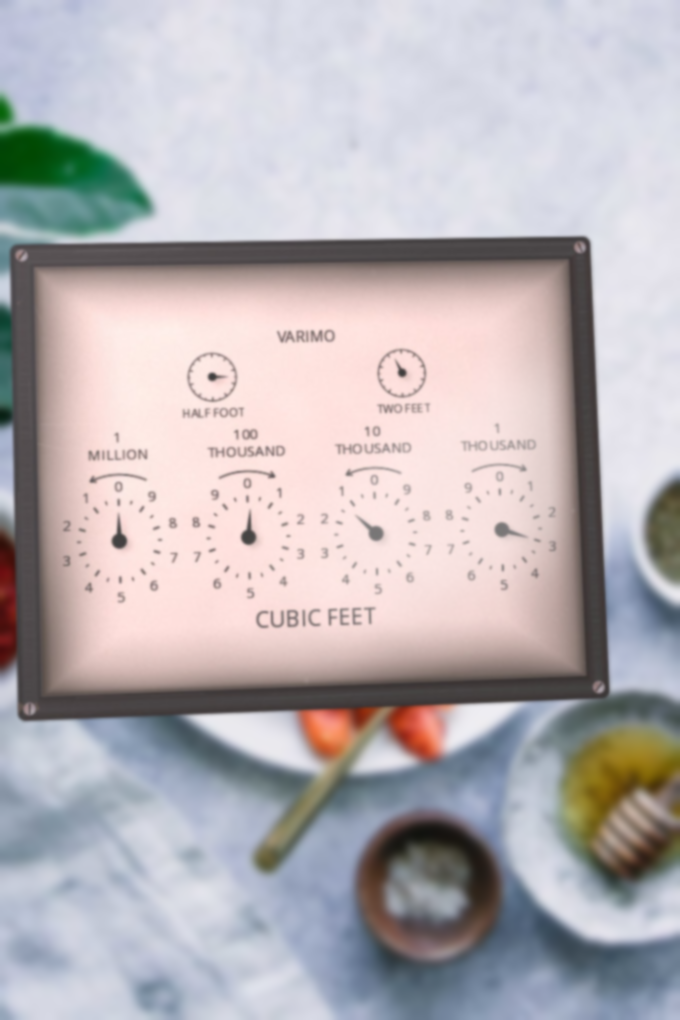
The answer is ft³ 1300
